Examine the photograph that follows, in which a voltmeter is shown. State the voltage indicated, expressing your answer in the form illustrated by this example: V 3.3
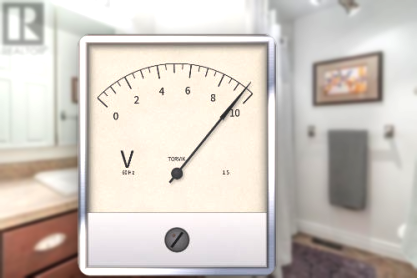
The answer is V 9.5
